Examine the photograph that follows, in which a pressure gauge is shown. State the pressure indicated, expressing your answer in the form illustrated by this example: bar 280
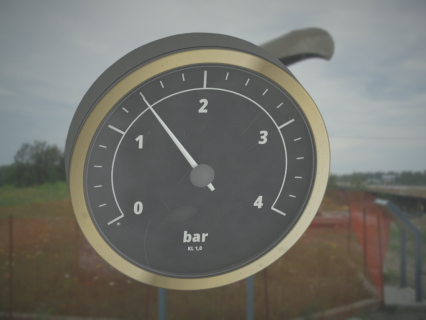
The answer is bar 1.4
